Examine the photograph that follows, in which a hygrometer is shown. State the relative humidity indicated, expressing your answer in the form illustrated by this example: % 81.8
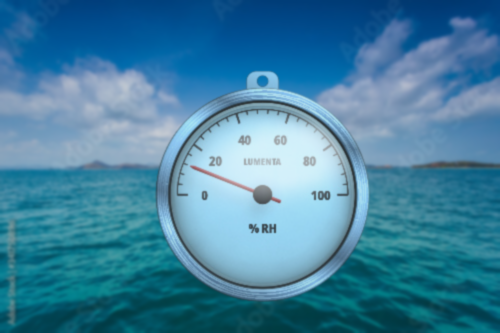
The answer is % 12
